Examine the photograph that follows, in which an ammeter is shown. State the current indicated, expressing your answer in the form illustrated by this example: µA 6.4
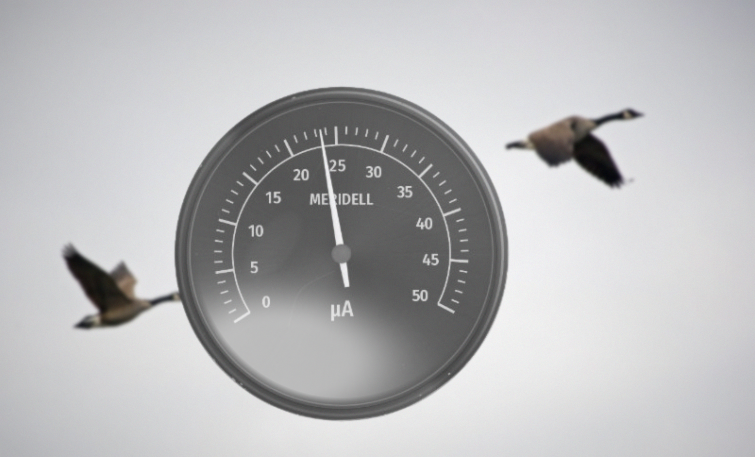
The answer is µA 23.5
